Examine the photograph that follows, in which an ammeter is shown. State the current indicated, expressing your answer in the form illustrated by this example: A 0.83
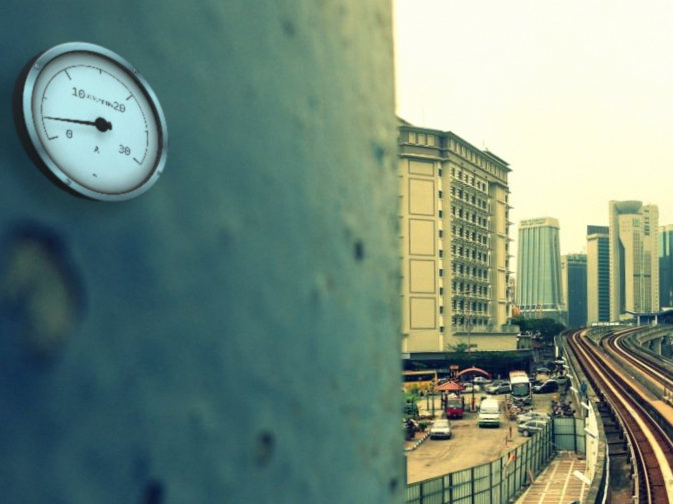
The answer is A 2.5
